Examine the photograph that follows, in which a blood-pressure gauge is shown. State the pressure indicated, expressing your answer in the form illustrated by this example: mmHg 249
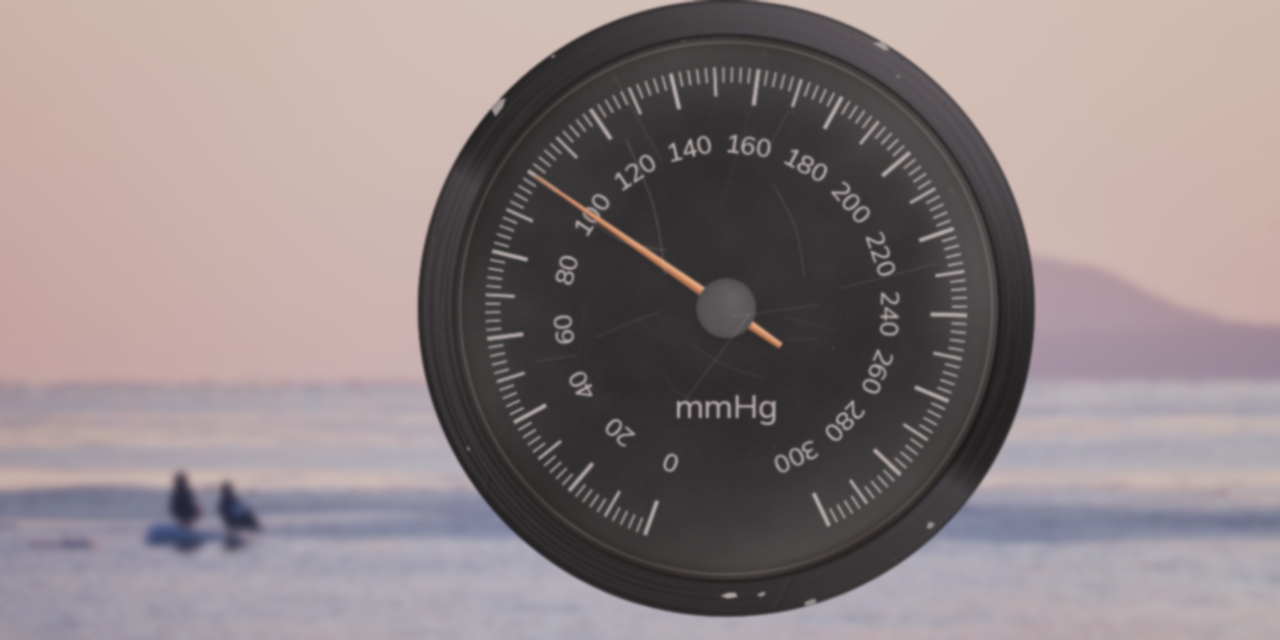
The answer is mmHg 100
